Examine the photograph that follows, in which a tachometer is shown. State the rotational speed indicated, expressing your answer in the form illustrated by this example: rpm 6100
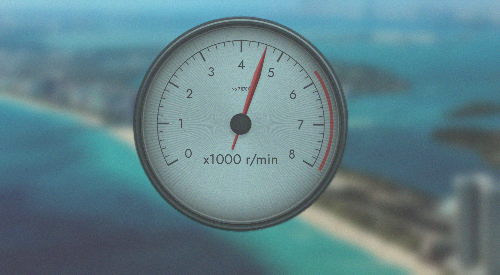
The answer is rpm 4600
